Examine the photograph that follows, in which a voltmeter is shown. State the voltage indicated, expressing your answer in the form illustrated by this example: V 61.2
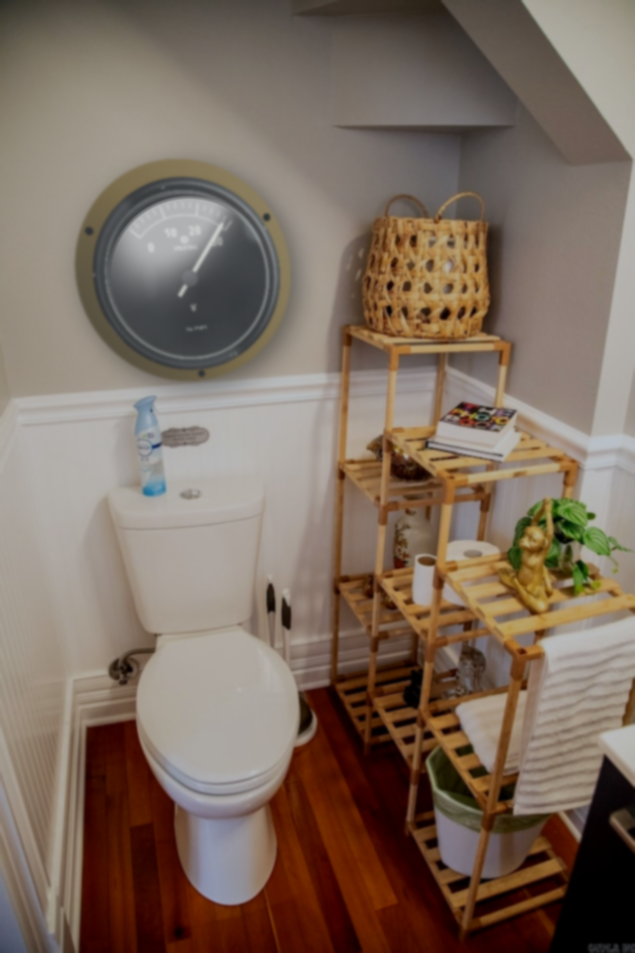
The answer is V 28
